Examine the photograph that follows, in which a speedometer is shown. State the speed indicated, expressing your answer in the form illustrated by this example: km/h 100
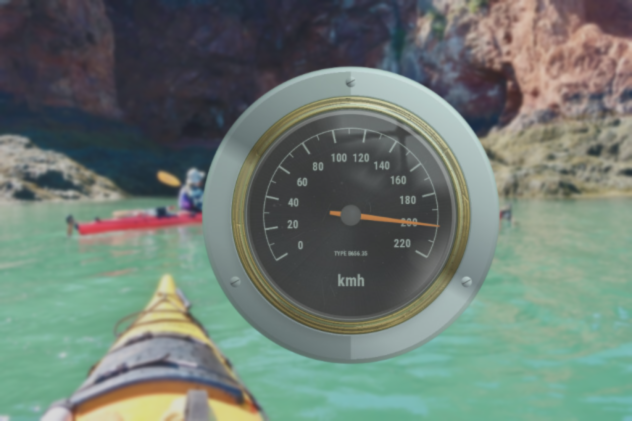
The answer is km/h 200
